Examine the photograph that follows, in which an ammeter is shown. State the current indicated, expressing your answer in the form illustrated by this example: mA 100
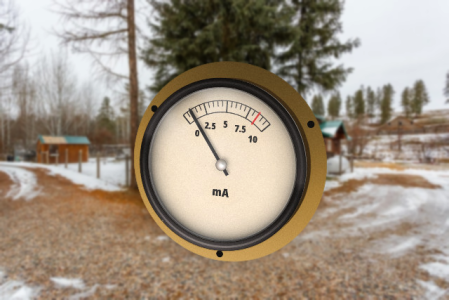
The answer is mA 1
